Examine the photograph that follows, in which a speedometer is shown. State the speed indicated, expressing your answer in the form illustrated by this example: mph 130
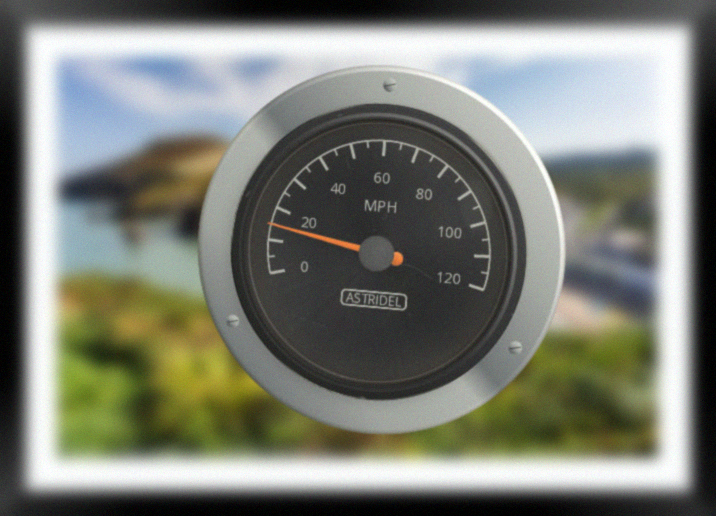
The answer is mph 15
